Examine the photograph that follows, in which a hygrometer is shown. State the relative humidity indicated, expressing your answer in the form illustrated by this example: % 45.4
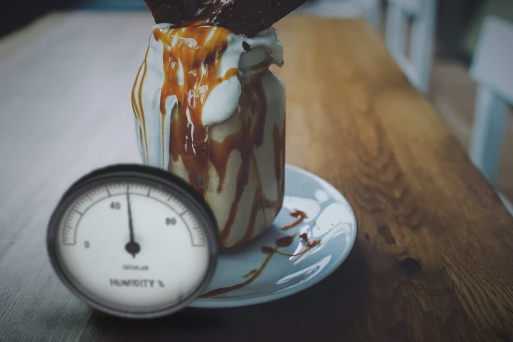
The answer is % 50
